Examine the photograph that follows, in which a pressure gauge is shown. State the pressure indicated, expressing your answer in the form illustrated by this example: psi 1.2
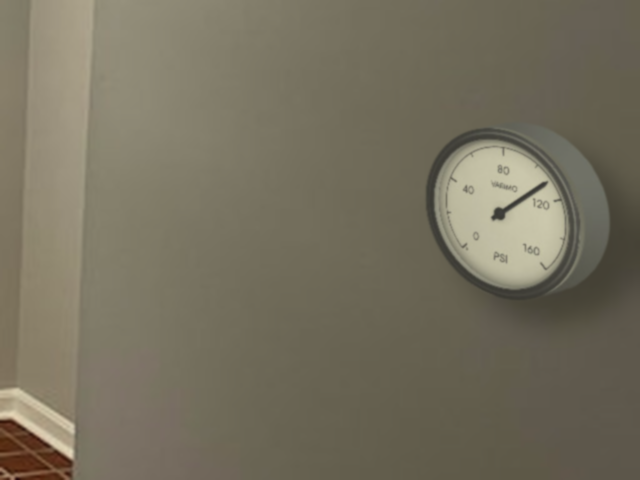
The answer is psi 110
